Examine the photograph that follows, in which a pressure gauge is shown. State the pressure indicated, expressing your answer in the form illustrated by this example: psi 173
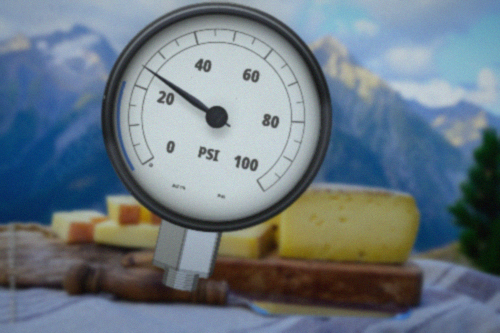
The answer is psi 25
